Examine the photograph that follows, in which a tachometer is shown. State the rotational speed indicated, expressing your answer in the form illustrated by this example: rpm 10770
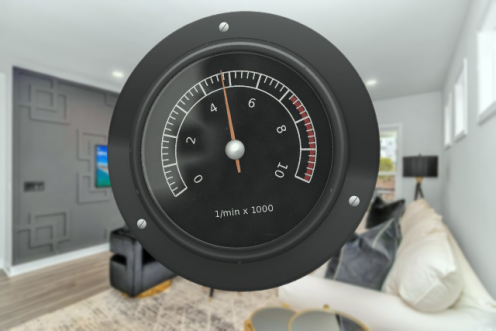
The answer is rpm 4800
